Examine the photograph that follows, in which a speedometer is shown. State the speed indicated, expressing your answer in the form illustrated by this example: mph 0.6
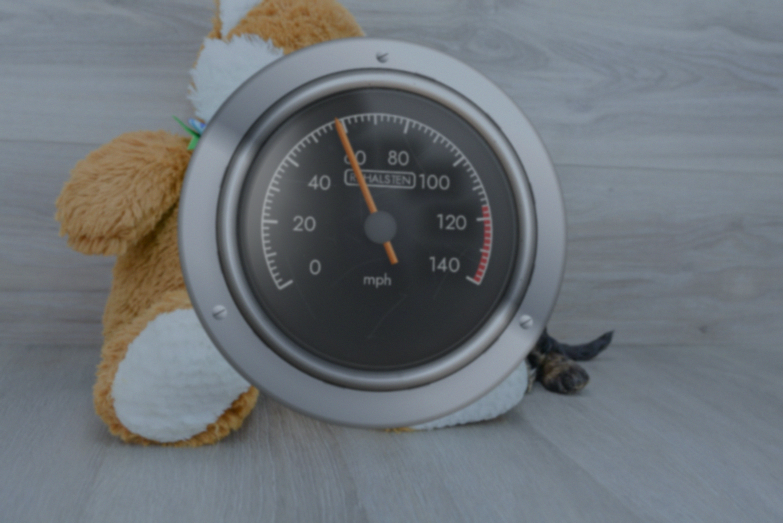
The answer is mph 58
